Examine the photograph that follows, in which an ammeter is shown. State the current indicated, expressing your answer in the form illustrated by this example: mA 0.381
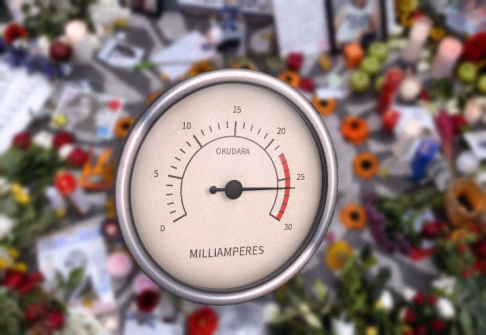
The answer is mA 26
